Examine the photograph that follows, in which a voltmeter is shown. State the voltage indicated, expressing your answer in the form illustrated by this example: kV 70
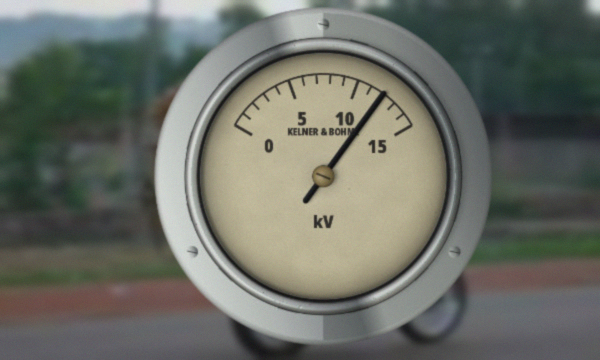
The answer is kV 12
